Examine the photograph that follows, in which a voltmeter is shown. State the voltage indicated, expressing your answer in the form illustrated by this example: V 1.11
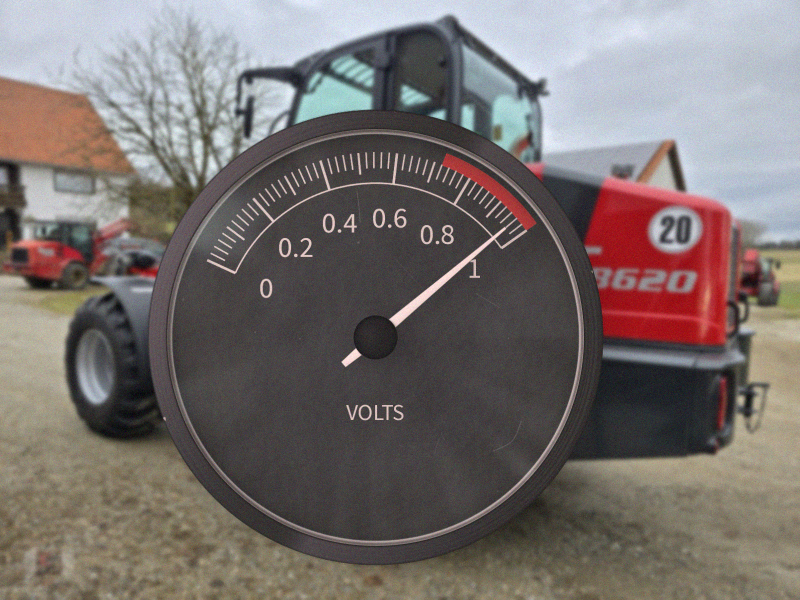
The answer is V 0.96
